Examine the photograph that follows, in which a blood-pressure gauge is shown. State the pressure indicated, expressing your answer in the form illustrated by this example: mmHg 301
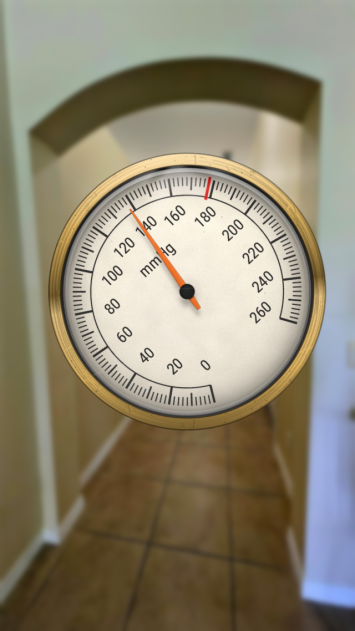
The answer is mmHg 138
